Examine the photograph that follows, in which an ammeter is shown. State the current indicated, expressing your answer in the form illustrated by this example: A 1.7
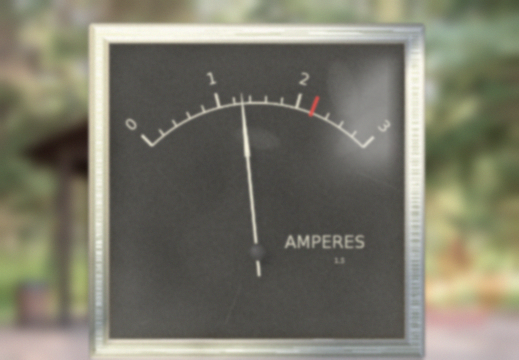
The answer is A 1.3
